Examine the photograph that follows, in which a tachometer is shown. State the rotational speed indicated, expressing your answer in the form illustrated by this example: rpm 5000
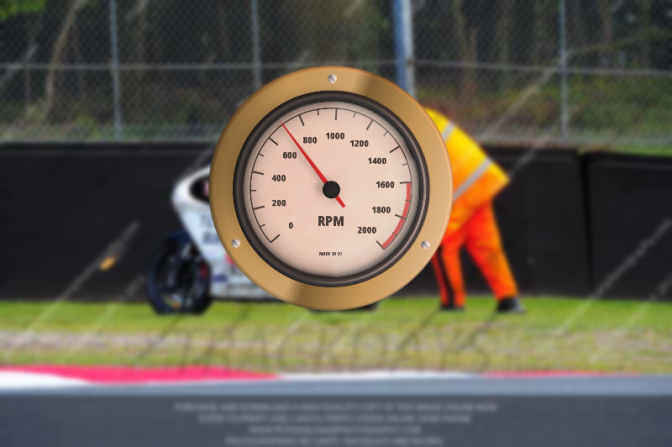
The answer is rpm 700
